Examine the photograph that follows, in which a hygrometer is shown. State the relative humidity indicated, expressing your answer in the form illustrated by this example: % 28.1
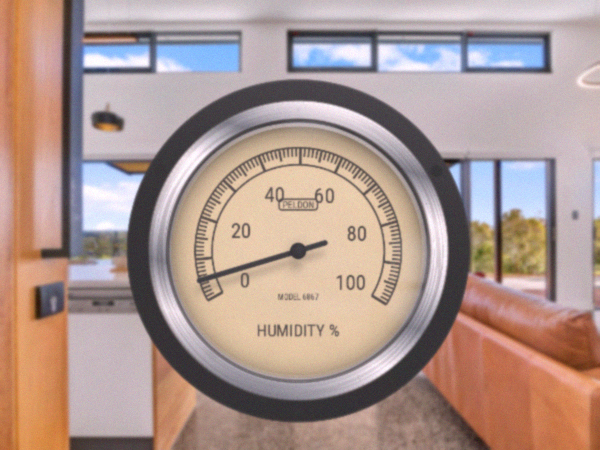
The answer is % 5
